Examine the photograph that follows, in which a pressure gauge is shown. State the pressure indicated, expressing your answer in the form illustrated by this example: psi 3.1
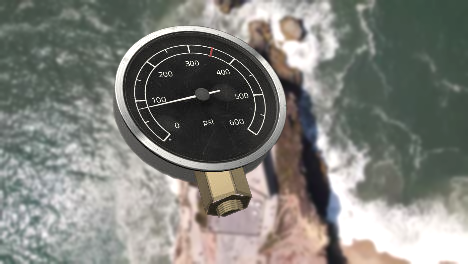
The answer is psi 75
